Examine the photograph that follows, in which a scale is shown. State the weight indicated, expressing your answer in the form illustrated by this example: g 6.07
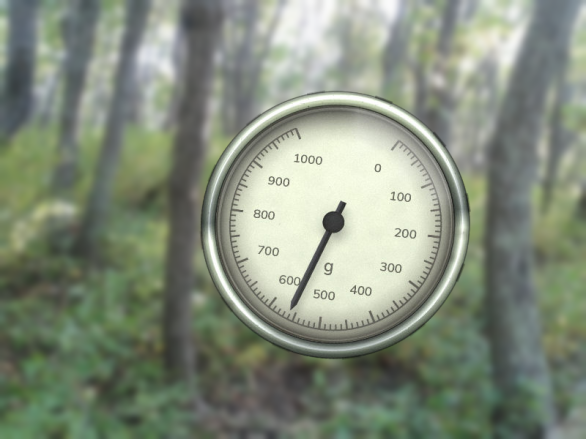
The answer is g 560
